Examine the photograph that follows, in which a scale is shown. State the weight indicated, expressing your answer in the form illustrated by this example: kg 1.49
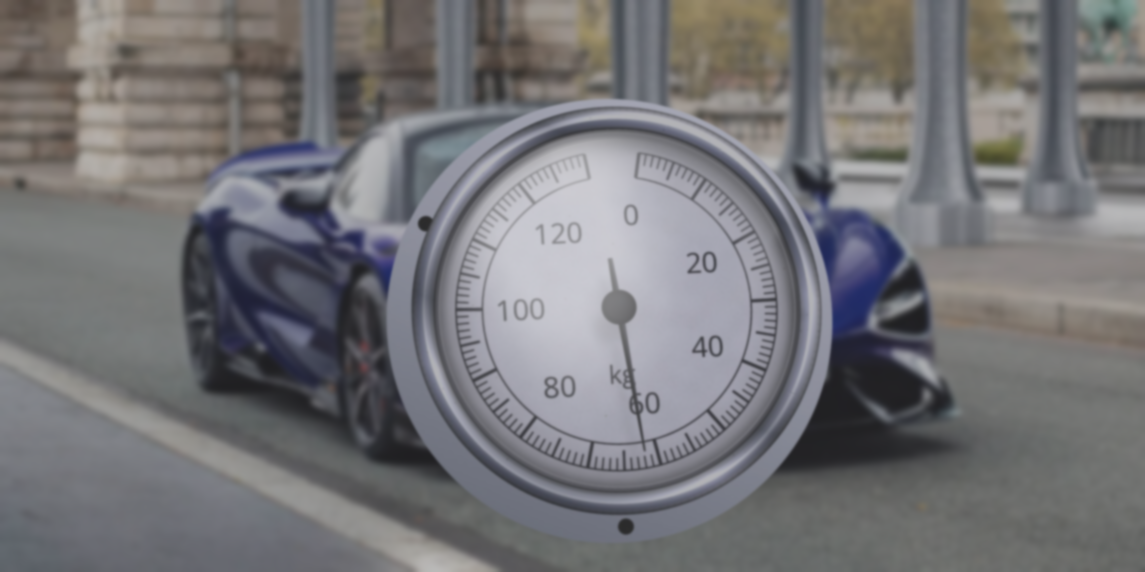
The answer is kg 62
